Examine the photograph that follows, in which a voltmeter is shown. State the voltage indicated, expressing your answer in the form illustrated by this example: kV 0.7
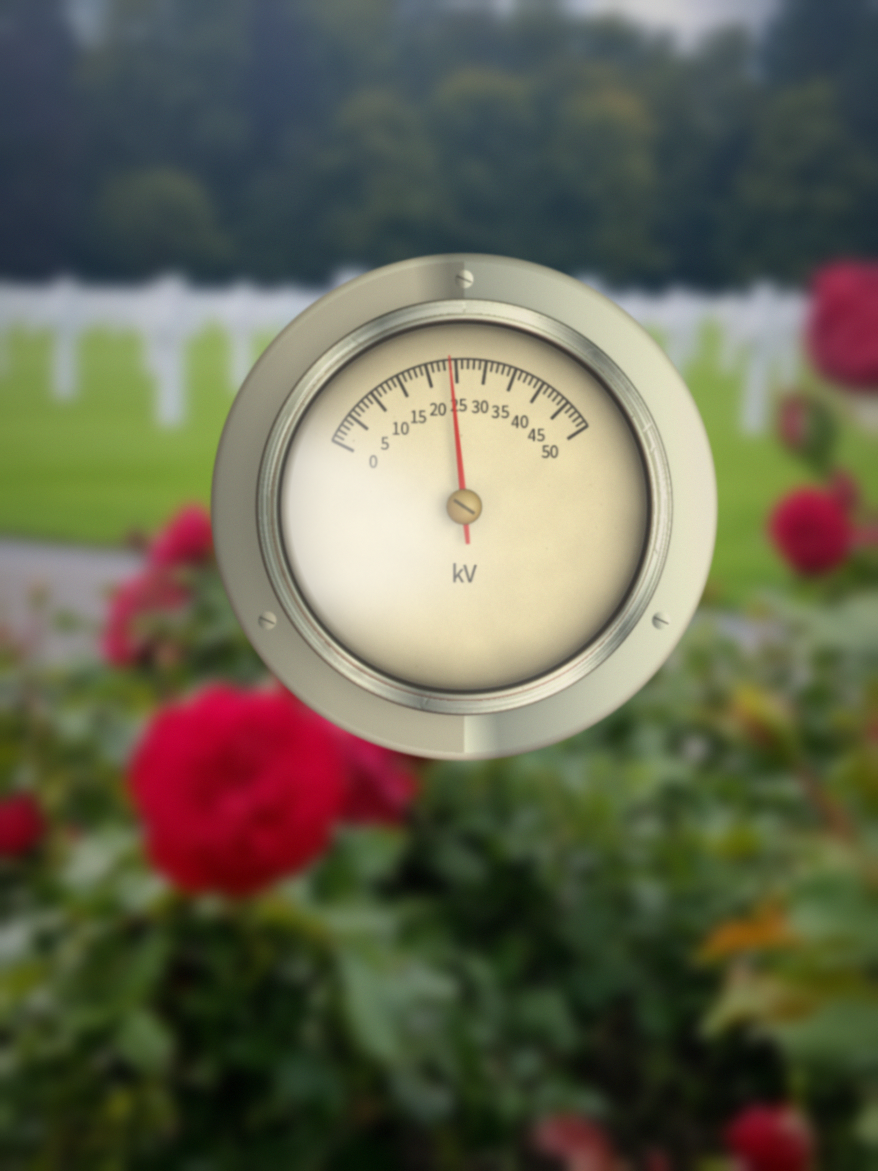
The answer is kV 24
